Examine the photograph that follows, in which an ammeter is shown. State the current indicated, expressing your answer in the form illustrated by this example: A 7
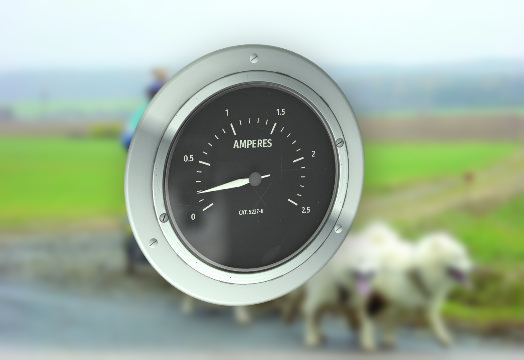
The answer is A 0.2
